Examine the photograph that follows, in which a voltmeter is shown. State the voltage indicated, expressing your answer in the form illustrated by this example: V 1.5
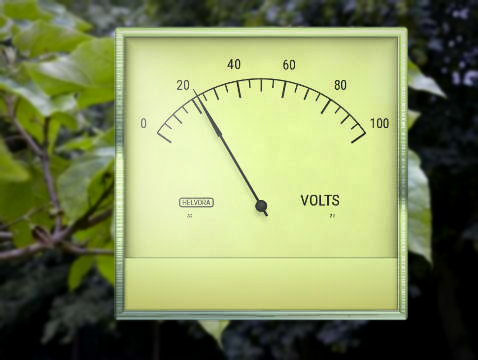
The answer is V 22.5
